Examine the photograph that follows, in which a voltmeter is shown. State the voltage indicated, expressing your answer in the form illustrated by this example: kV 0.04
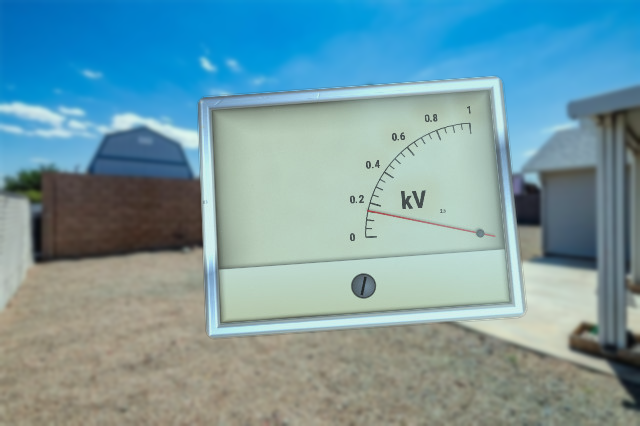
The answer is kV 0.15
